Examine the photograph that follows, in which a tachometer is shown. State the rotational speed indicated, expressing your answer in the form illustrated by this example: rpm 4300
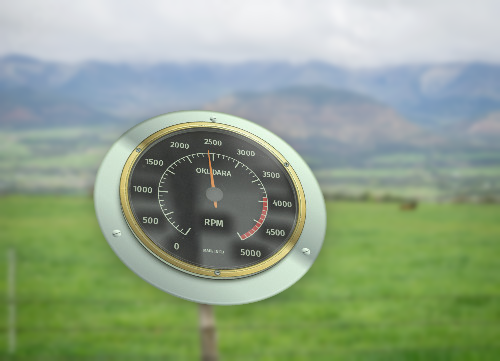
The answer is rpm 2400
